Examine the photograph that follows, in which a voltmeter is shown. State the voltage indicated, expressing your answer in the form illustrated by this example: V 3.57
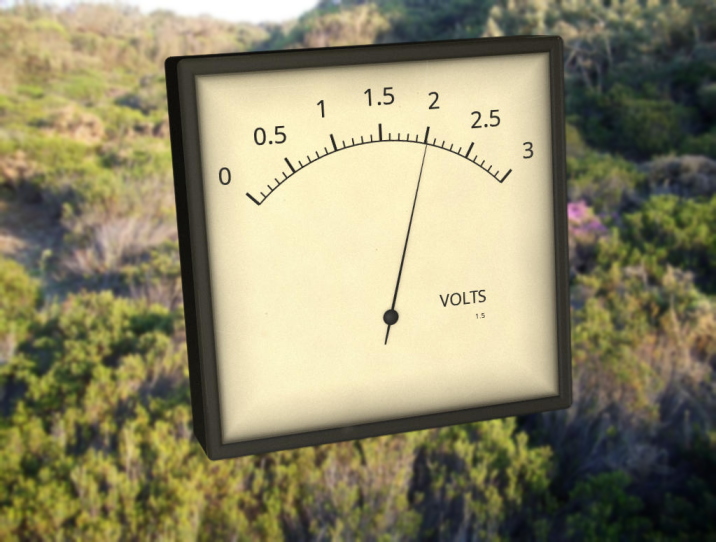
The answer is V 2
